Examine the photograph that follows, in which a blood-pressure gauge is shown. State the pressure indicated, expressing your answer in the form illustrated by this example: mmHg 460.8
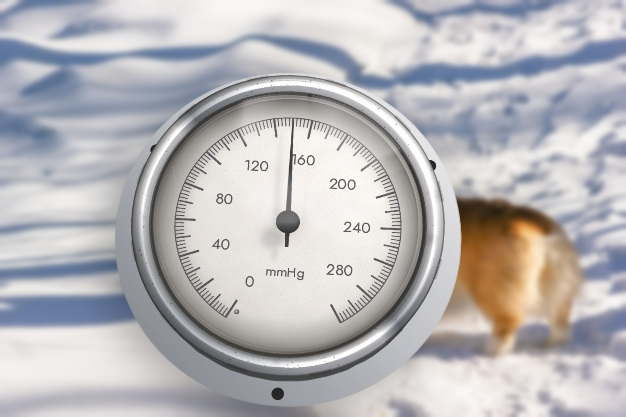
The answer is mmHg 150
